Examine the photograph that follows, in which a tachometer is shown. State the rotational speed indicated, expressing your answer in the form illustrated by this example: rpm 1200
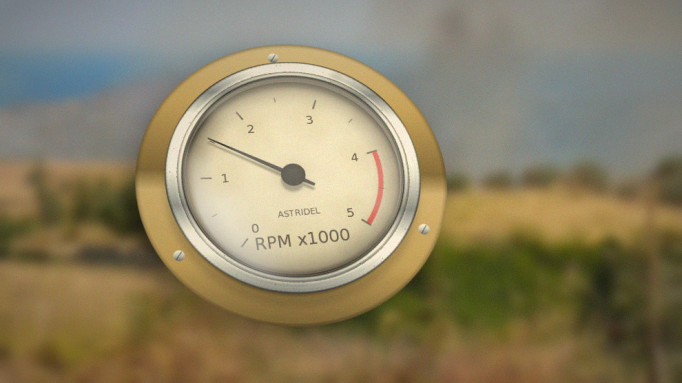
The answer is rpm 1500
